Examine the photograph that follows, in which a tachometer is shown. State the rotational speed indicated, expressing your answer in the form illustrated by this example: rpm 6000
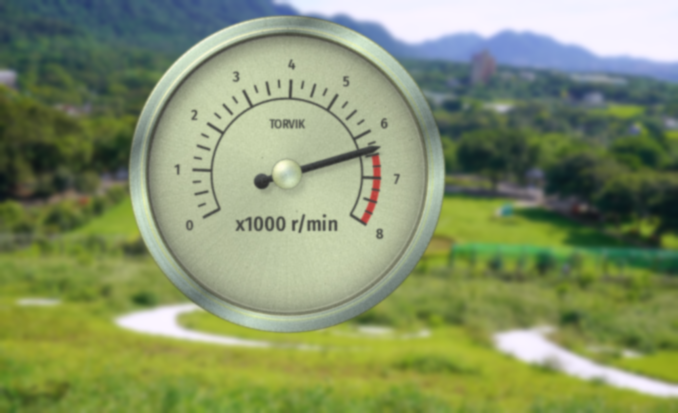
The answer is rpm 6375
